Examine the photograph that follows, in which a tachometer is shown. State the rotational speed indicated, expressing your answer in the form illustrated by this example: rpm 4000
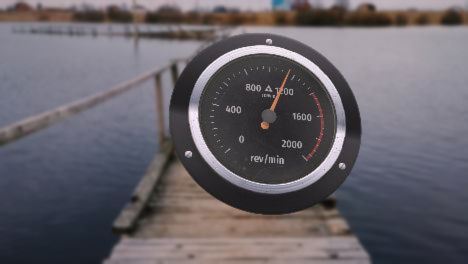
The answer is rpm 1150
